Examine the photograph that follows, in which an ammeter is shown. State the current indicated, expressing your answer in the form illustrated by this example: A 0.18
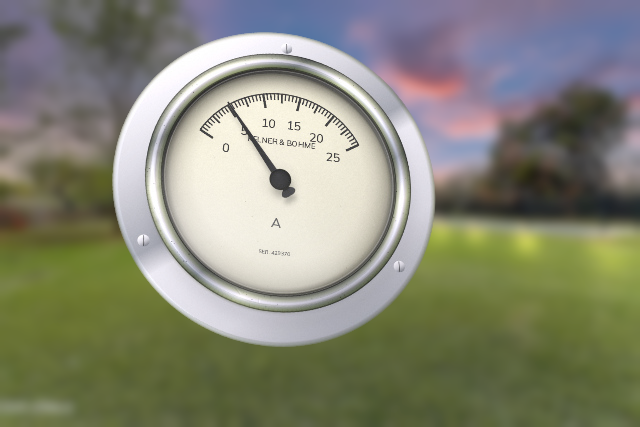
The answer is A 5
